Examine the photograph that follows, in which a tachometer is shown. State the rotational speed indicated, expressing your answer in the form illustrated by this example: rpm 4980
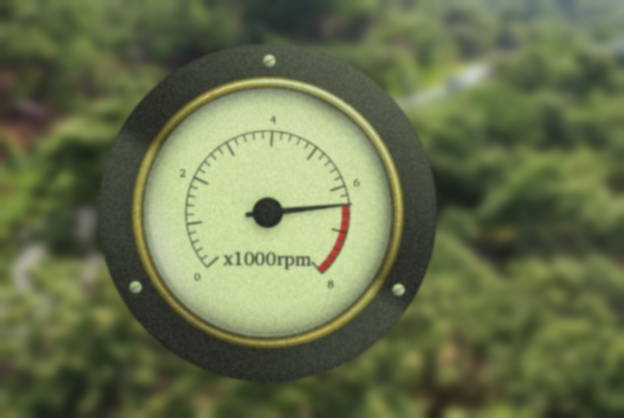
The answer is rpm 6400
